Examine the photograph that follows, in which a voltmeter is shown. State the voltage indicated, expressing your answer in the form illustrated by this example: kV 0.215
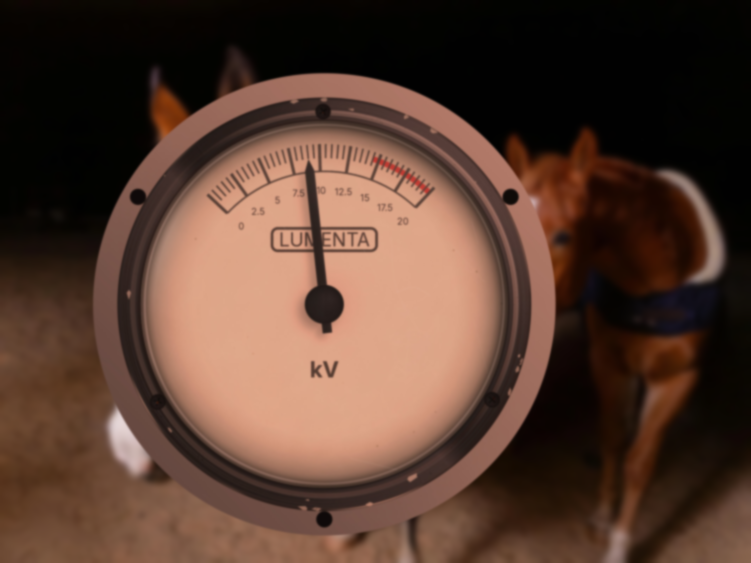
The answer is kV 9
